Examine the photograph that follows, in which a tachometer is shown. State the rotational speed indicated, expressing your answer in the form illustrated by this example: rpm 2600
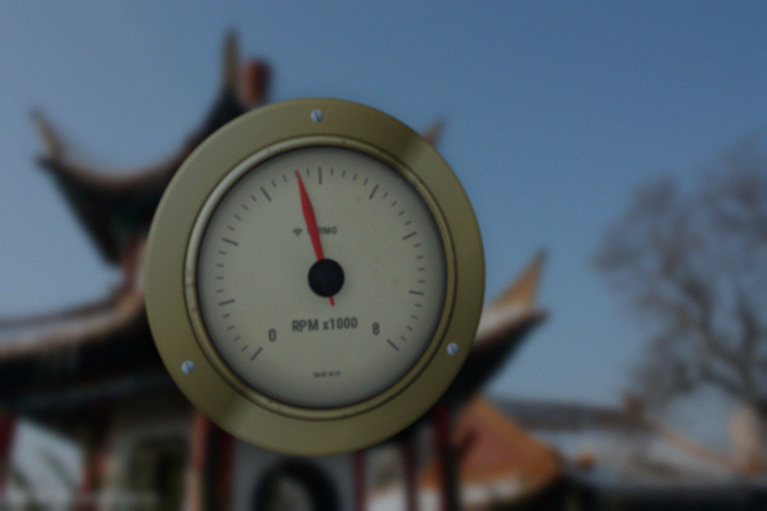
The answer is rpm 3600
